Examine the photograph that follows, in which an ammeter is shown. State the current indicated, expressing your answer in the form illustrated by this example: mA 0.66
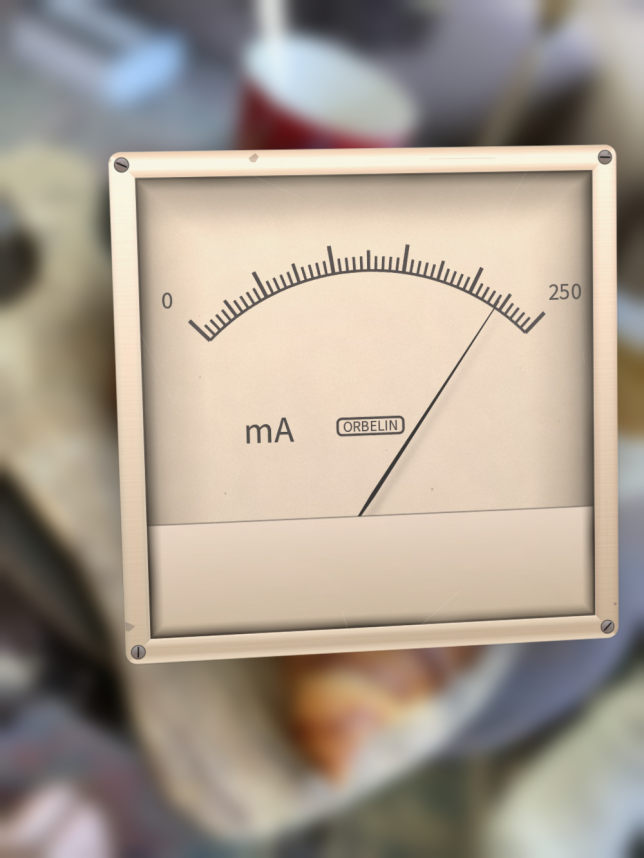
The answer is mA 220
